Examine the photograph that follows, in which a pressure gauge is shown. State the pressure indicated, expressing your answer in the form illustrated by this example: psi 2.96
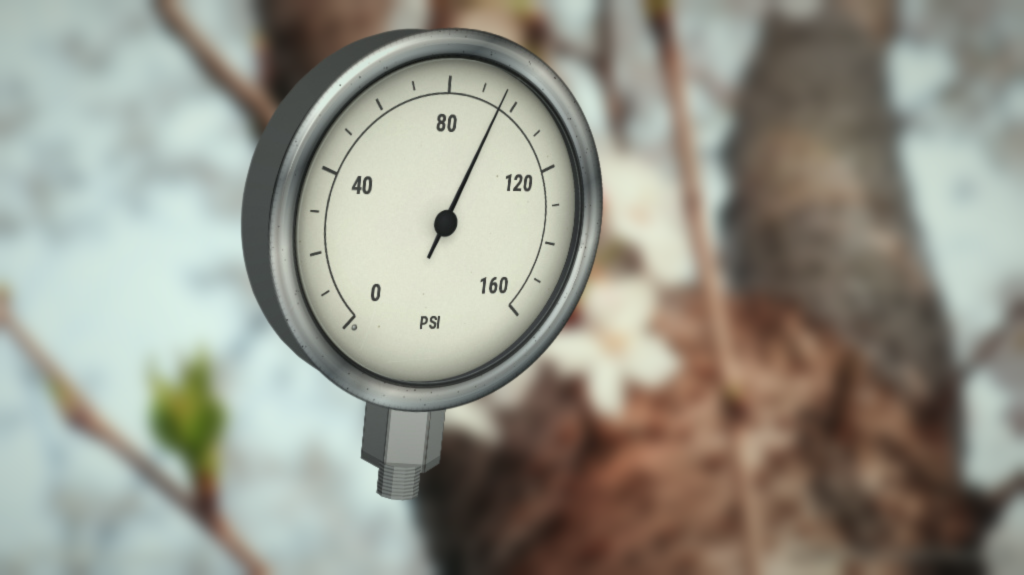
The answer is psi 95
